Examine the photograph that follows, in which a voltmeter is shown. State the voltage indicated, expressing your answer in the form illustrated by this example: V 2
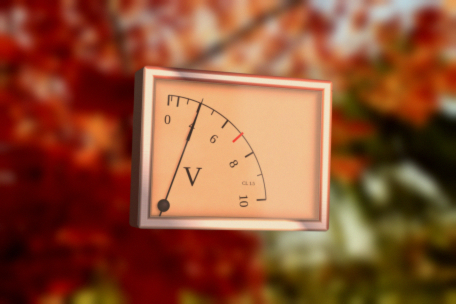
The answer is V 4
